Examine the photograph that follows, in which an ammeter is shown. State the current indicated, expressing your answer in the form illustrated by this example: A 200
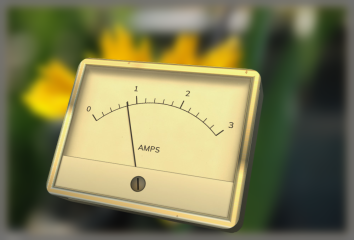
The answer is A 0.8
